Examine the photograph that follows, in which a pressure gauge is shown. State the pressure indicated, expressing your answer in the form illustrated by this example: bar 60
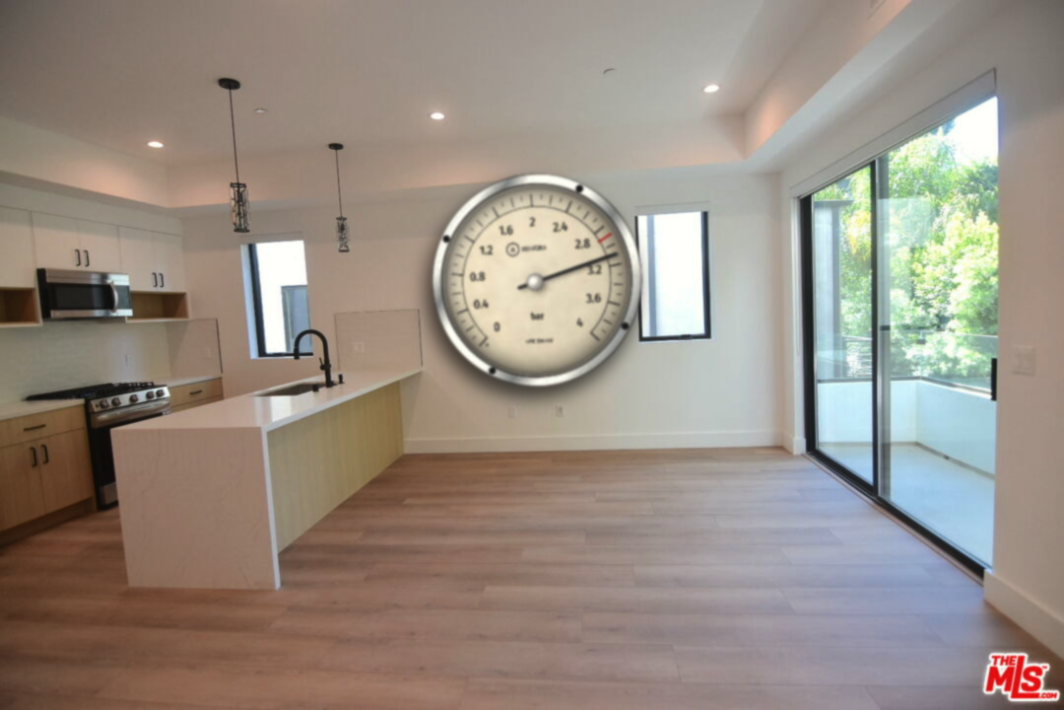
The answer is bar 3.1
